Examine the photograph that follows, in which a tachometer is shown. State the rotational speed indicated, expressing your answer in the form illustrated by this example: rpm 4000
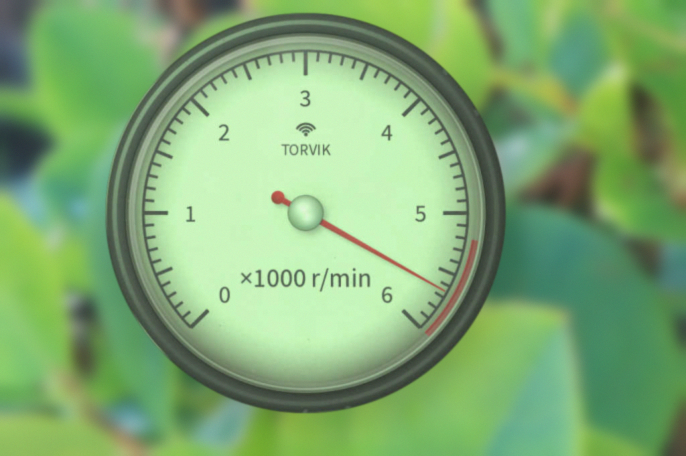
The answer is rpm 5650
